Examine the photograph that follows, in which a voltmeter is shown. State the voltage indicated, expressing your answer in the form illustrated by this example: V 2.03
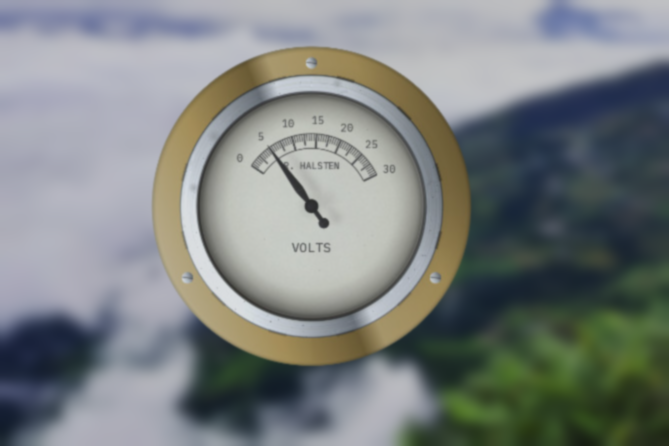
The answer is V 5
